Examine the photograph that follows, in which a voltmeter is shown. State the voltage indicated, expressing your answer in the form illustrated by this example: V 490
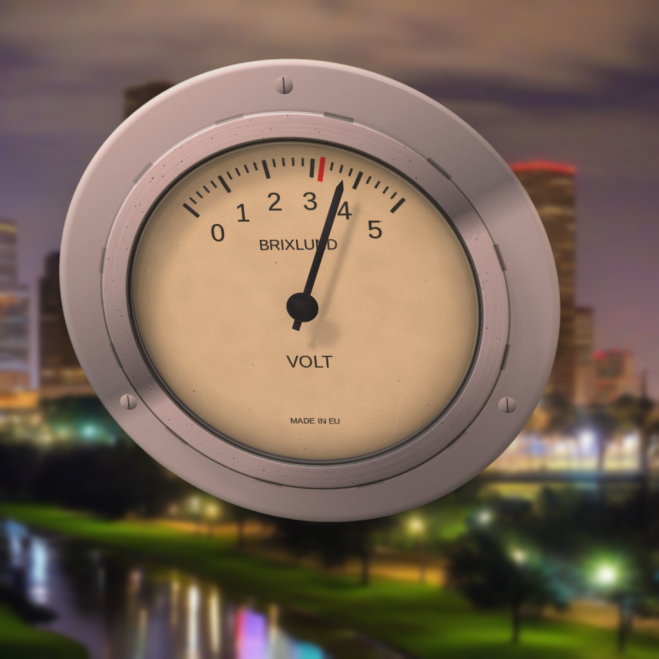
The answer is V 3.7
